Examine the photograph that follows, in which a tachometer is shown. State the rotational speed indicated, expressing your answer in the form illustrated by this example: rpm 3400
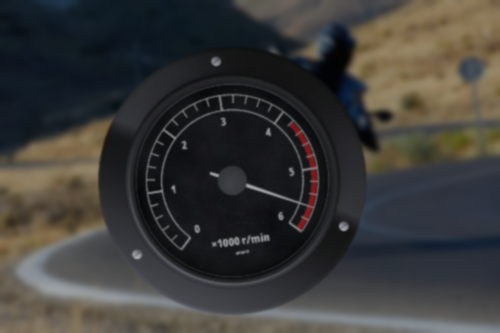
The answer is rpm 5600
